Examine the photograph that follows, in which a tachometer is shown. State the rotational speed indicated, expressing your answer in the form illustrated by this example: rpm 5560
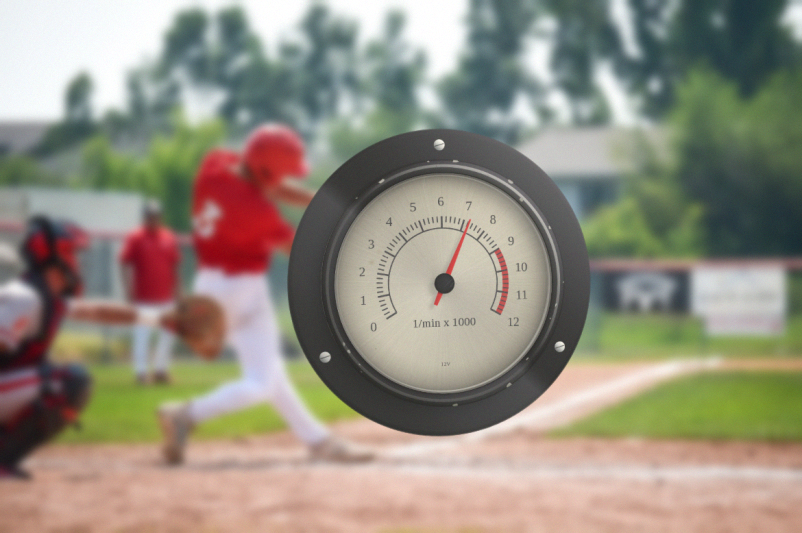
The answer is rpm 7200
